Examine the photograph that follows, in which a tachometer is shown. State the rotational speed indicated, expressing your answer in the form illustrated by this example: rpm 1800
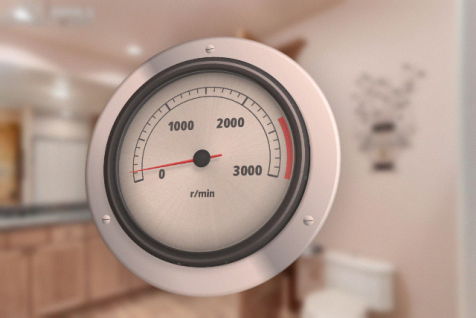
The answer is rpm 100
